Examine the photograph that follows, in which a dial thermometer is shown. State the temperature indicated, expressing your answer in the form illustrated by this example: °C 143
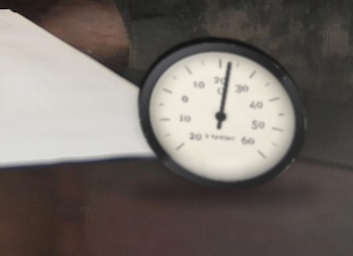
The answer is °C 22.5
